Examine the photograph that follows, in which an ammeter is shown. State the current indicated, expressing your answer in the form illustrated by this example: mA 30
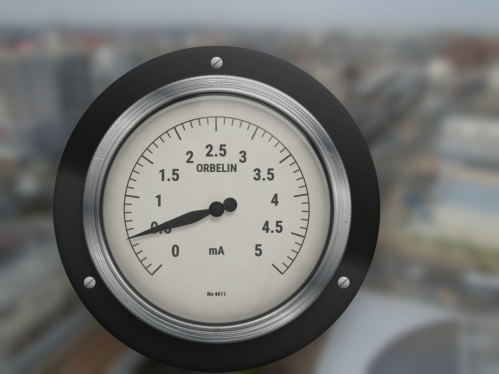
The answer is mA 0.5
